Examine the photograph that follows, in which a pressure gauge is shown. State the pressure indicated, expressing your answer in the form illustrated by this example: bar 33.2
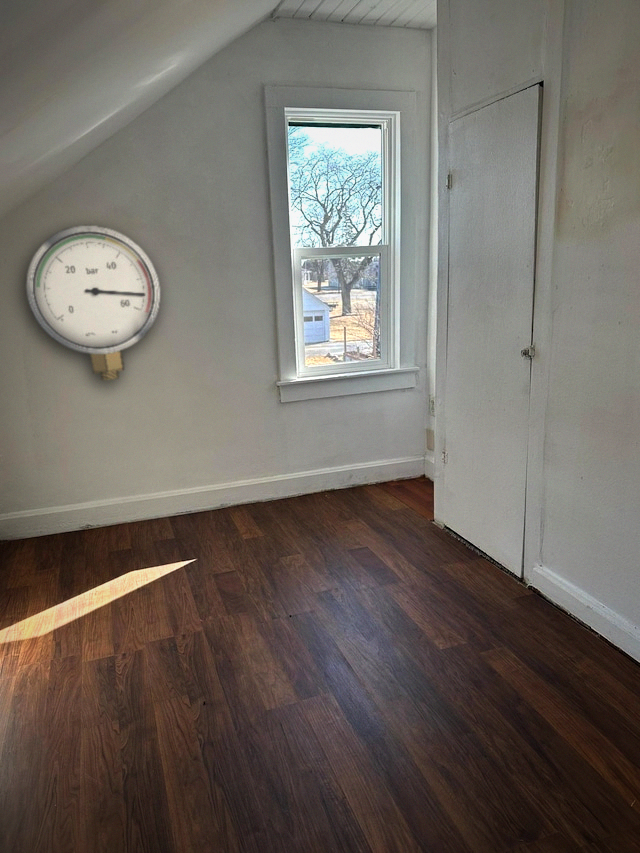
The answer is bar 55
